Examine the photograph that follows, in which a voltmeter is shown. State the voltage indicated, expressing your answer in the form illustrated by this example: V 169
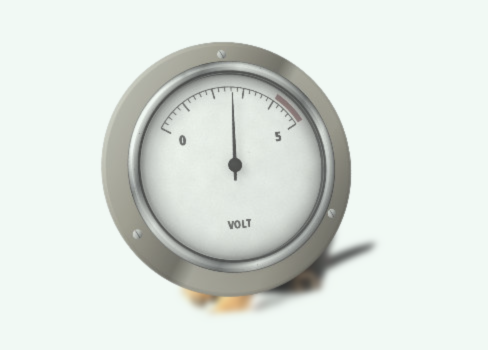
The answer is V 2.6
